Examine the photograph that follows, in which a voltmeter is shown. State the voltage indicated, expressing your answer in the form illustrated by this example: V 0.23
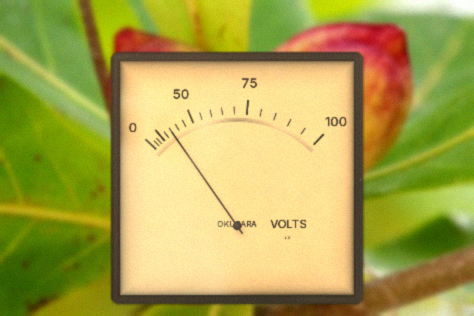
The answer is V 35
